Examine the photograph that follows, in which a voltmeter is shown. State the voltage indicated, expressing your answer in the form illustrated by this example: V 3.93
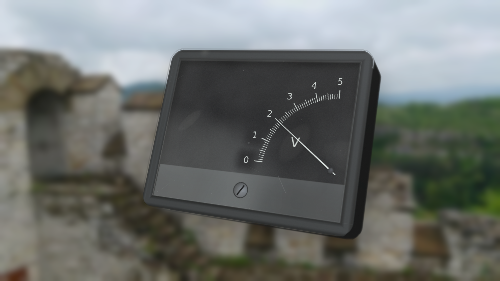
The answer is V 2
